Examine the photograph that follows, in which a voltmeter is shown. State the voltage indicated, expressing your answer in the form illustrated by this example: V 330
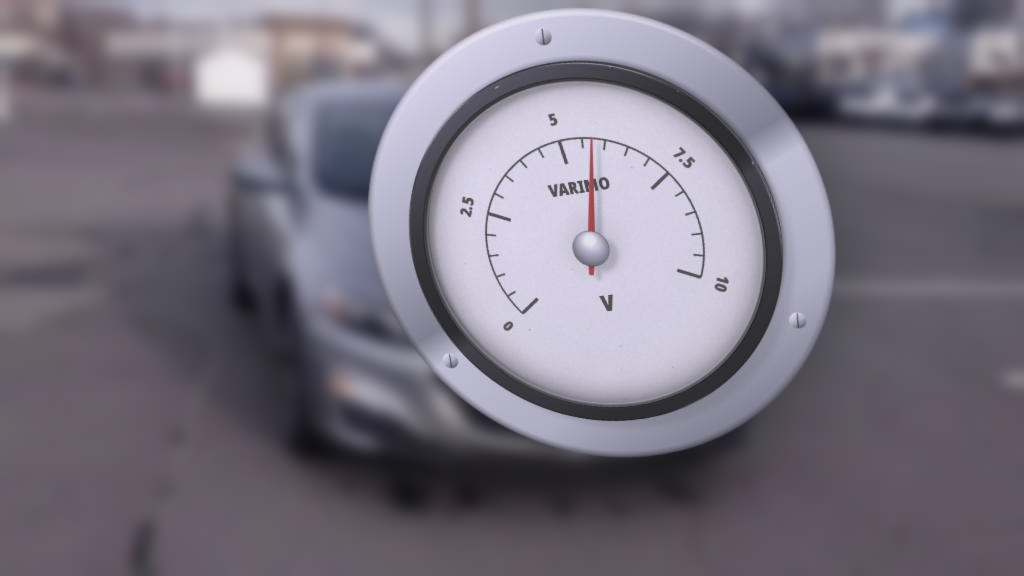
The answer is V 5.75
